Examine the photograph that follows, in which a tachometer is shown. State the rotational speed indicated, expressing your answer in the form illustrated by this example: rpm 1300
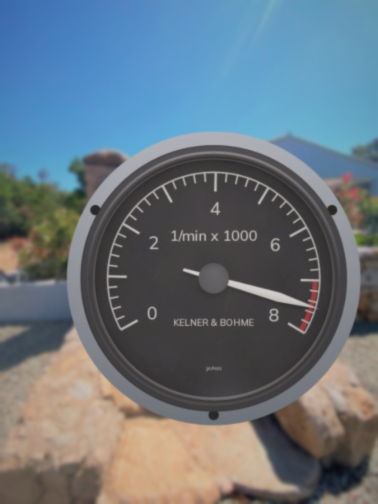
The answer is rpm 7500
